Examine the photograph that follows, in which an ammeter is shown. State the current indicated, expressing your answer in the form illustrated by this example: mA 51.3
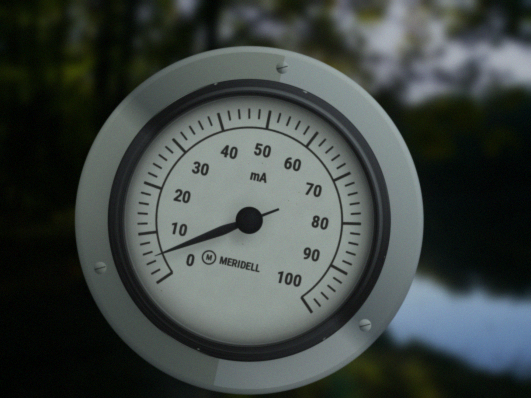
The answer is mA 5
